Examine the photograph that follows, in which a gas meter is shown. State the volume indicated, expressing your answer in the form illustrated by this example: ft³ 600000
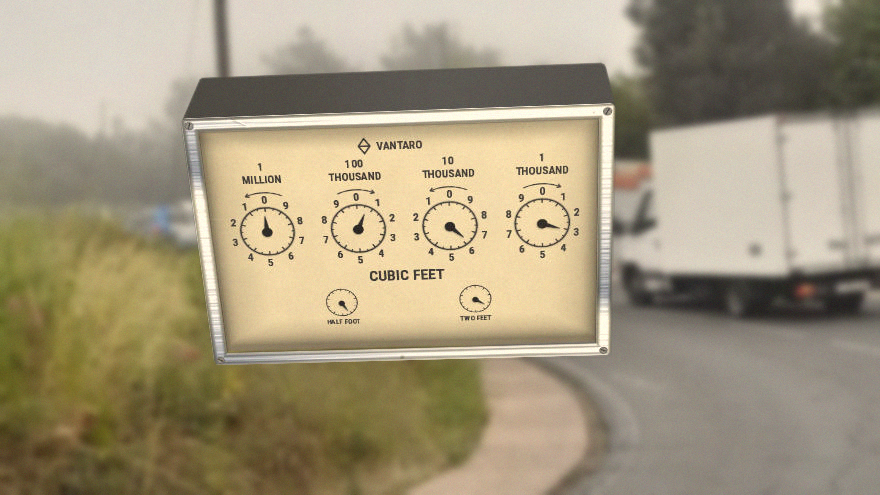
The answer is ft³ 6300
